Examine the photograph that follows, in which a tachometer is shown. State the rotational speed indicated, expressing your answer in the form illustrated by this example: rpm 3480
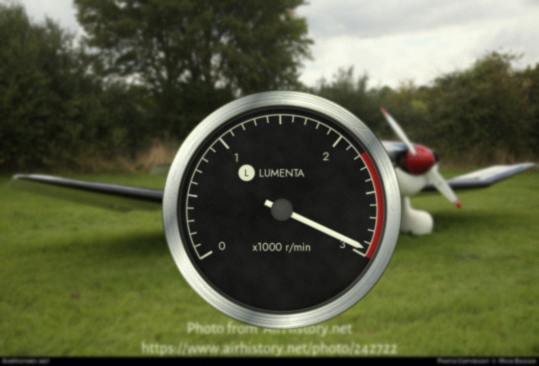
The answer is rpm 2950
